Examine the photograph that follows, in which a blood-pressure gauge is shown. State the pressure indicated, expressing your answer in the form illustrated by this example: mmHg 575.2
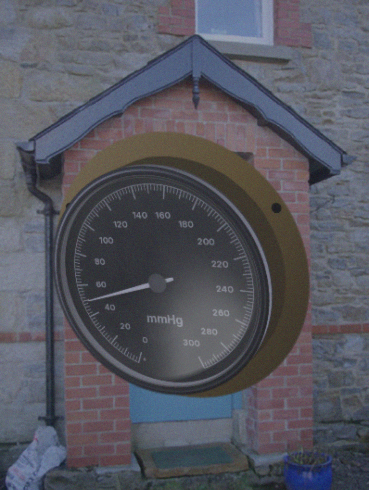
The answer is mmHg 50
